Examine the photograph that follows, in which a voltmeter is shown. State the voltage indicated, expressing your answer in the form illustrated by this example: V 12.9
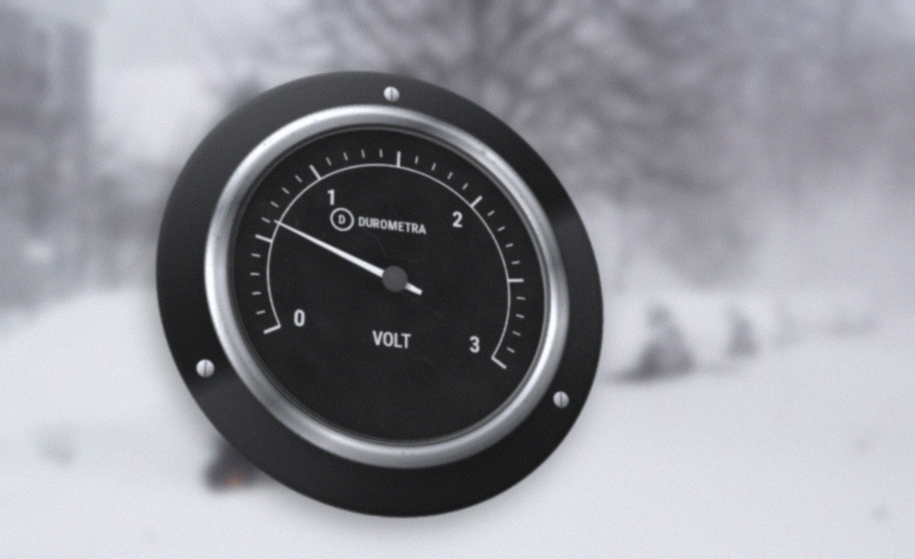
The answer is V 0.6
